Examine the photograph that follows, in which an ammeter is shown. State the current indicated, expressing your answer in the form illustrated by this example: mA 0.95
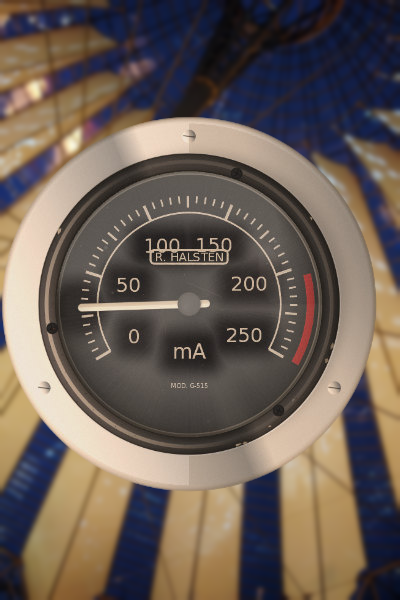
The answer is mA 30
